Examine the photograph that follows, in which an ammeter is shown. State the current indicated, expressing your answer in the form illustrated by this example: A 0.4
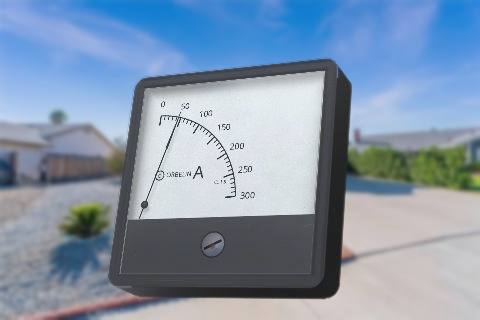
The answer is A 50
